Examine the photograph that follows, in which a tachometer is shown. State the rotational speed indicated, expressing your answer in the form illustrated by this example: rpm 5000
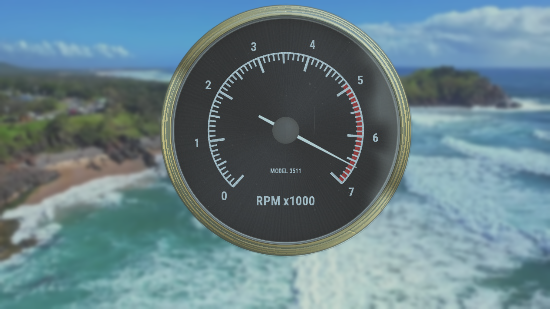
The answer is rpm 6600
